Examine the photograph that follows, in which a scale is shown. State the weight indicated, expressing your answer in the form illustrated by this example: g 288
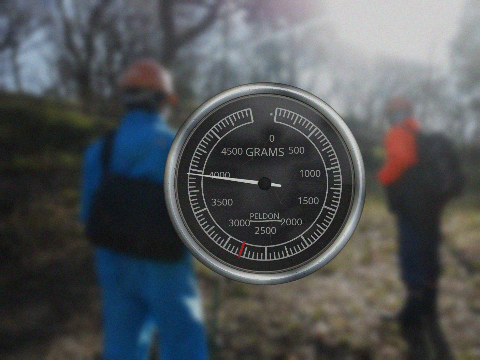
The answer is g 3950
